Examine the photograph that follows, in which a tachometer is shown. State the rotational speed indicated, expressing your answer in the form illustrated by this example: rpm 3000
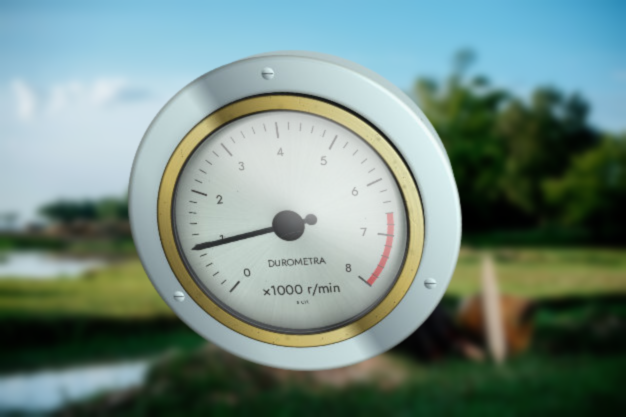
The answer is rpm 1000
